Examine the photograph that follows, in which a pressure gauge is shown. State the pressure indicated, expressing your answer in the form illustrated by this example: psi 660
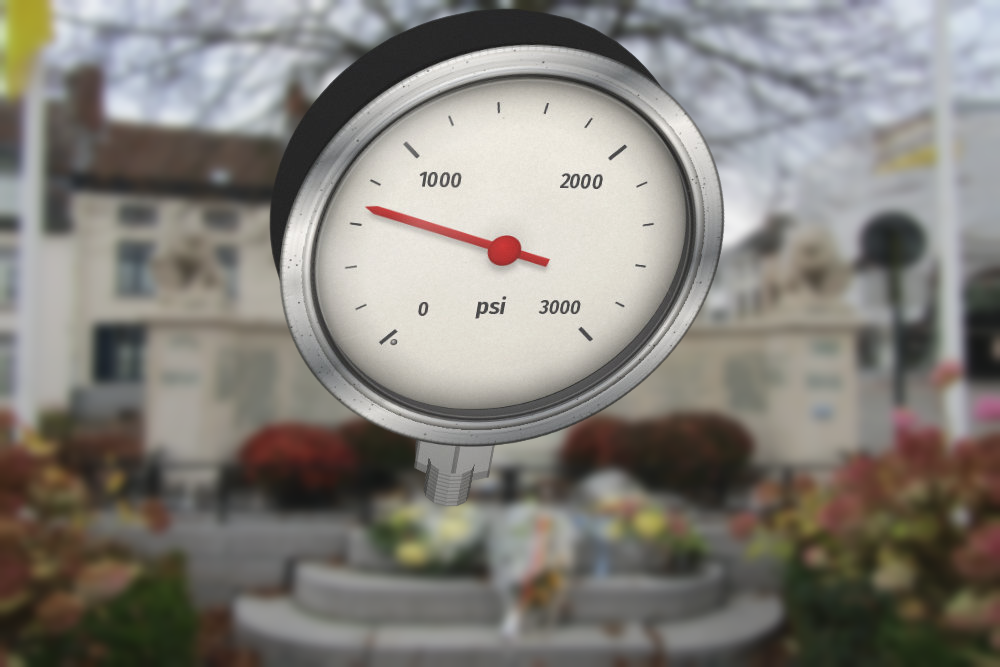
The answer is psi 700
